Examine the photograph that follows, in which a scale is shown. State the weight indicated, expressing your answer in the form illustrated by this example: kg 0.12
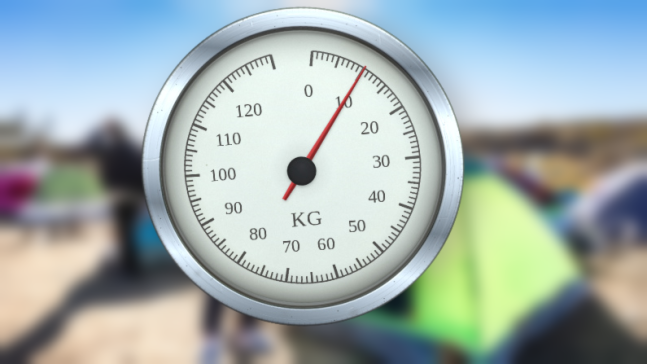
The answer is kg 10
